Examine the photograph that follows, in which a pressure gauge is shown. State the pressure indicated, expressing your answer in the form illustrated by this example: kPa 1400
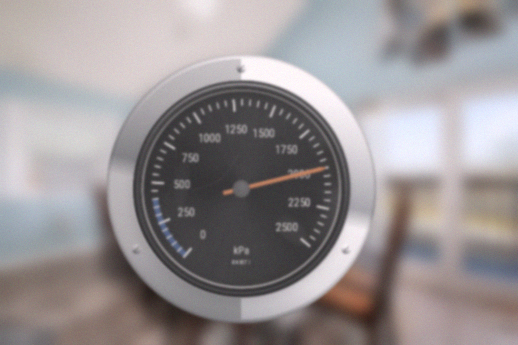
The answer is kPa 2000
